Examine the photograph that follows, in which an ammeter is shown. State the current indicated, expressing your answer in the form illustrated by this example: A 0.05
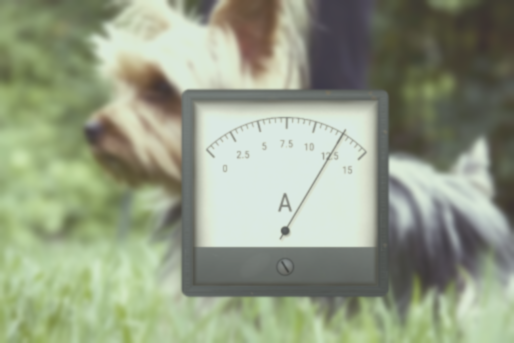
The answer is A 12.5
